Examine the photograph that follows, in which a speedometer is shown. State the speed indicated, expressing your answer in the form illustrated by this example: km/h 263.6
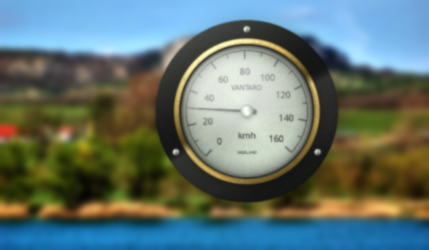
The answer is km/h 30
